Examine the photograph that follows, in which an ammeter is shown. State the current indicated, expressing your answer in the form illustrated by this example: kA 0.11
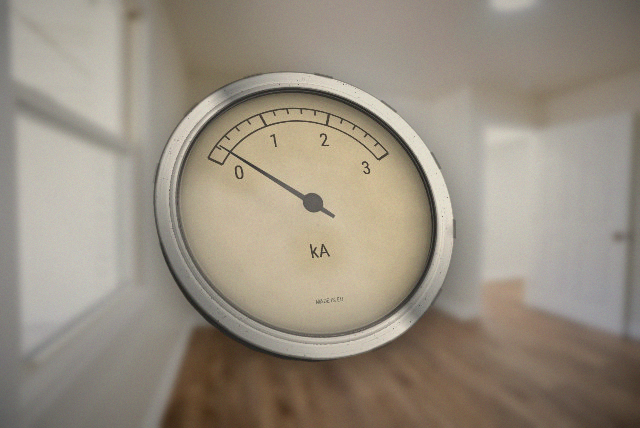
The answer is kA 0.2
